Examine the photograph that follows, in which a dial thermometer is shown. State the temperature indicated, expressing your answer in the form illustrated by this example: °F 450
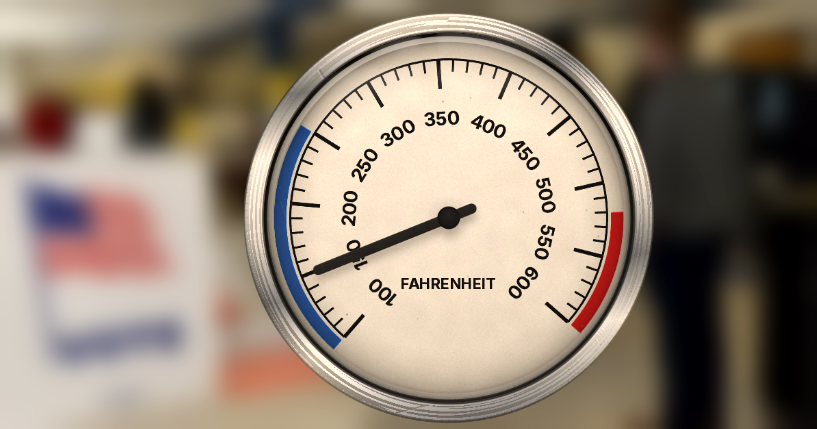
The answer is °F 150
